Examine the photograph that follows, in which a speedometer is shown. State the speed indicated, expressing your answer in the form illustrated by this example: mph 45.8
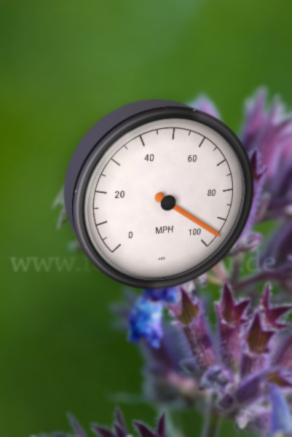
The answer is mph 95
